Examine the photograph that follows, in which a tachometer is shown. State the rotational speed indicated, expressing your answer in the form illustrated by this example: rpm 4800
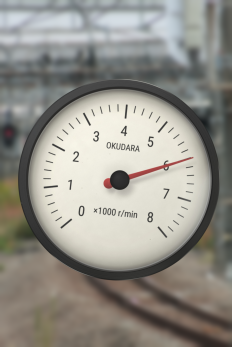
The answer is rpm 6000
